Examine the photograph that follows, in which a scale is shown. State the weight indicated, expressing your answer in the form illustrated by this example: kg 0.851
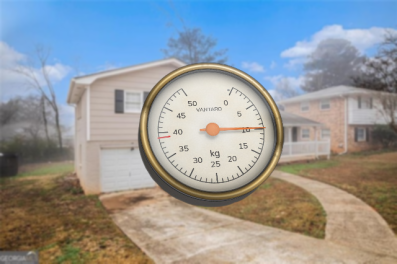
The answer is kg 10
